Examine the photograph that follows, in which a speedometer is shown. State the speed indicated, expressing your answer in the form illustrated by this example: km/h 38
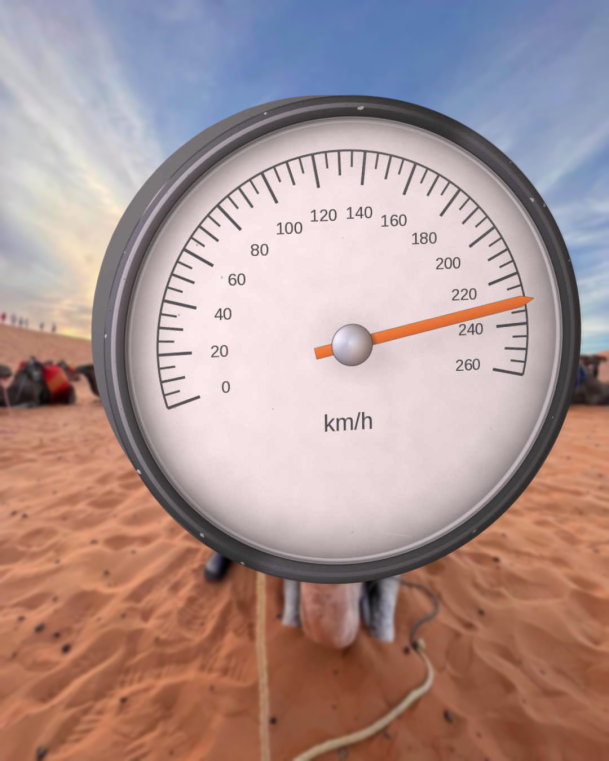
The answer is km/h 230
